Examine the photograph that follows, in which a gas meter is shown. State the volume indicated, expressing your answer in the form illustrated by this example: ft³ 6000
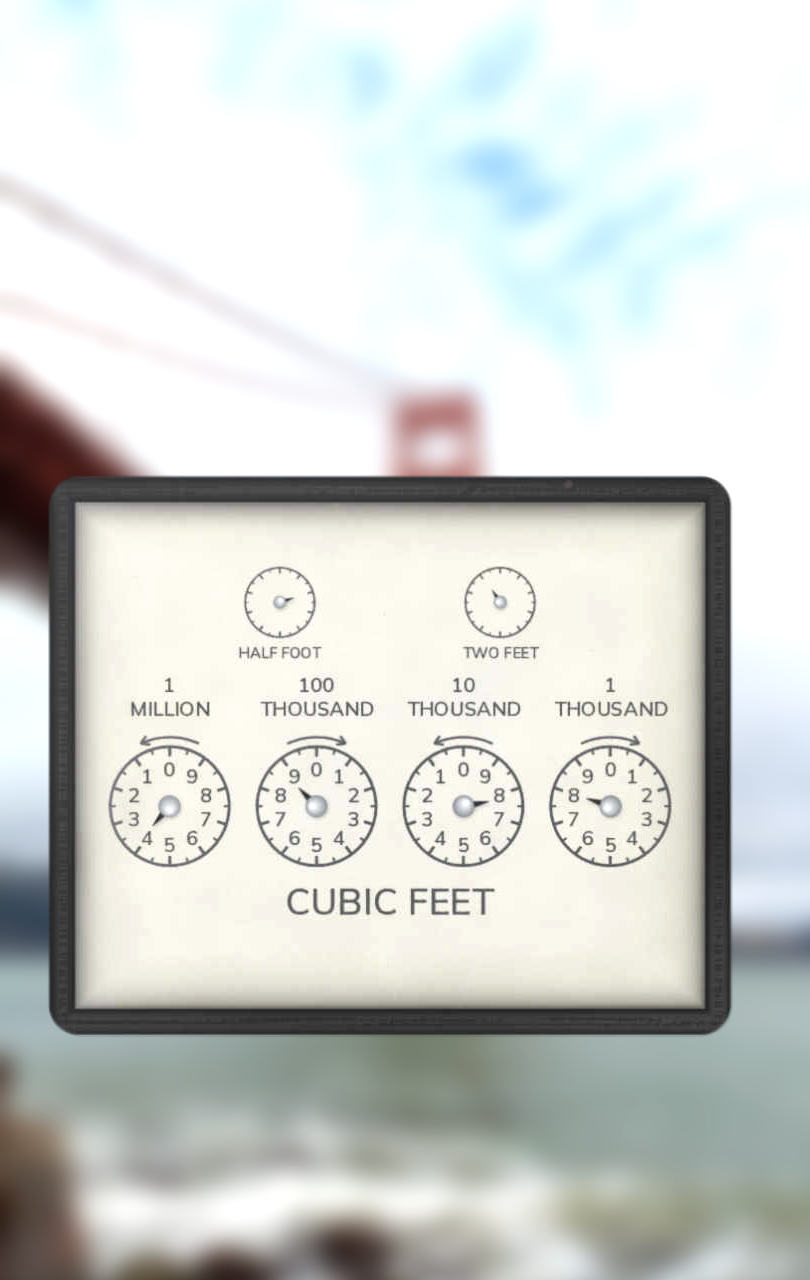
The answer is ft³ 387800
